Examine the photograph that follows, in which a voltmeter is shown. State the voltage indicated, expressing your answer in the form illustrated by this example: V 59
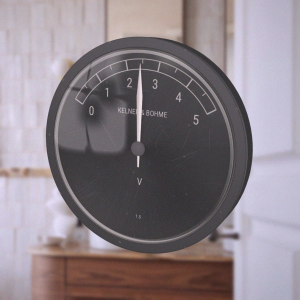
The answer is V 2.5
